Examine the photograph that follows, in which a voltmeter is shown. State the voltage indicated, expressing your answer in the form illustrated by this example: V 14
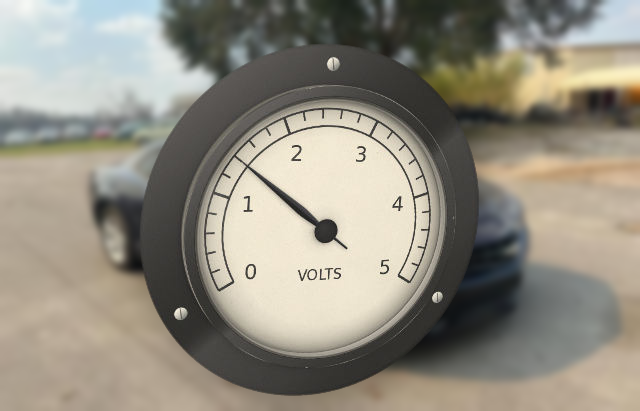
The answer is V 1.4
